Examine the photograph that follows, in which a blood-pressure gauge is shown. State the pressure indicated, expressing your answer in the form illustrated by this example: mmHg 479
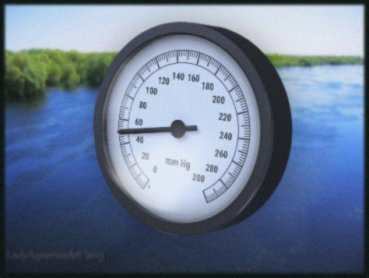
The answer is mmHg 50
